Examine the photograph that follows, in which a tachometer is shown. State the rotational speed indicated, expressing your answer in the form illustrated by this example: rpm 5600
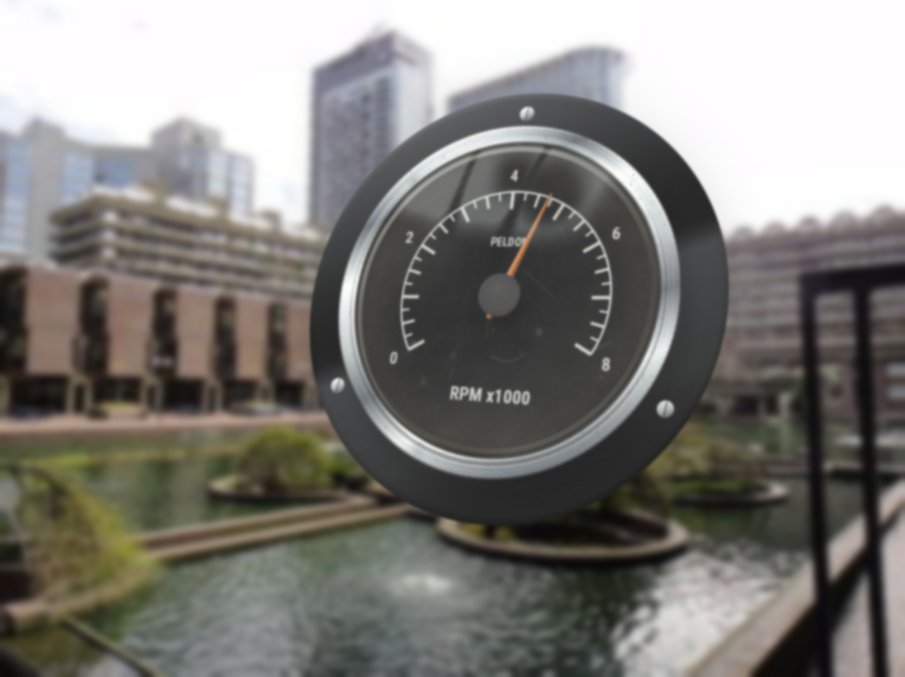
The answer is rpm 4750
